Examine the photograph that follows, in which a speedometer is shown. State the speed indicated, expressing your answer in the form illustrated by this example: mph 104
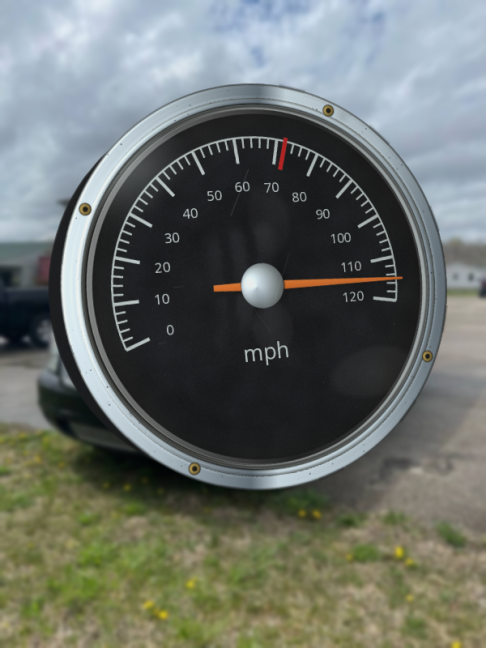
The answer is mph 115
